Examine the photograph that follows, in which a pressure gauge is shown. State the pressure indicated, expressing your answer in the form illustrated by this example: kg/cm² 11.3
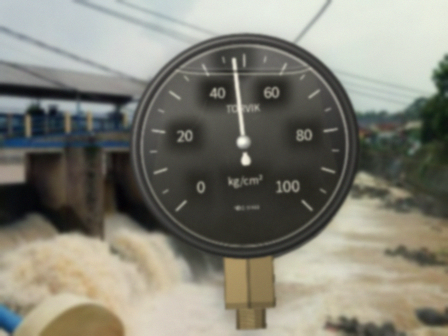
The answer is kg/cm² 47.5
